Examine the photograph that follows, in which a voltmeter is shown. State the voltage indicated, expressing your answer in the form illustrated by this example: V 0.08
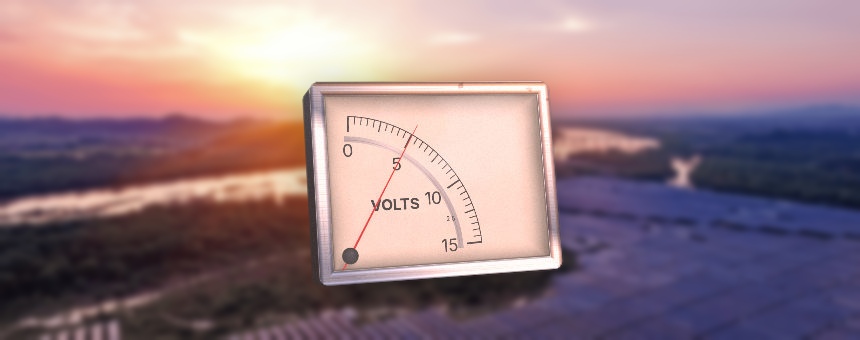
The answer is V 5
